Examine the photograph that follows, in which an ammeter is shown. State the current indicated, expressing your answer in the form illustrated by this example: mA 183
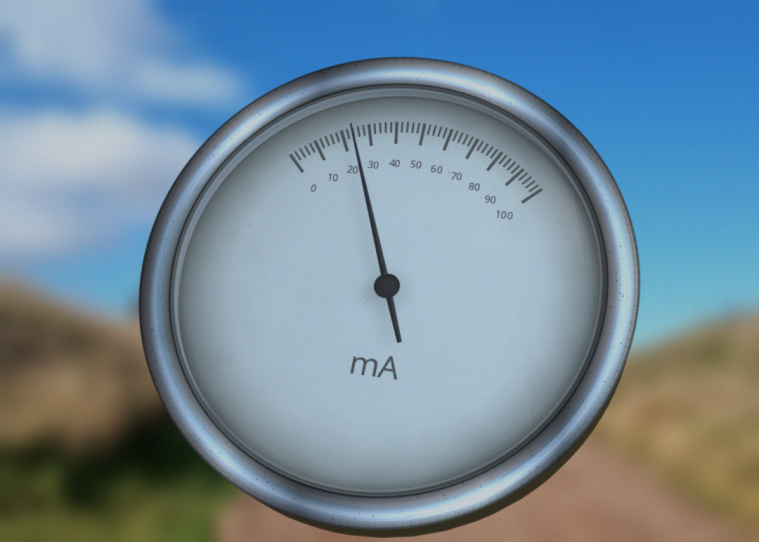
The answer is mA 24
